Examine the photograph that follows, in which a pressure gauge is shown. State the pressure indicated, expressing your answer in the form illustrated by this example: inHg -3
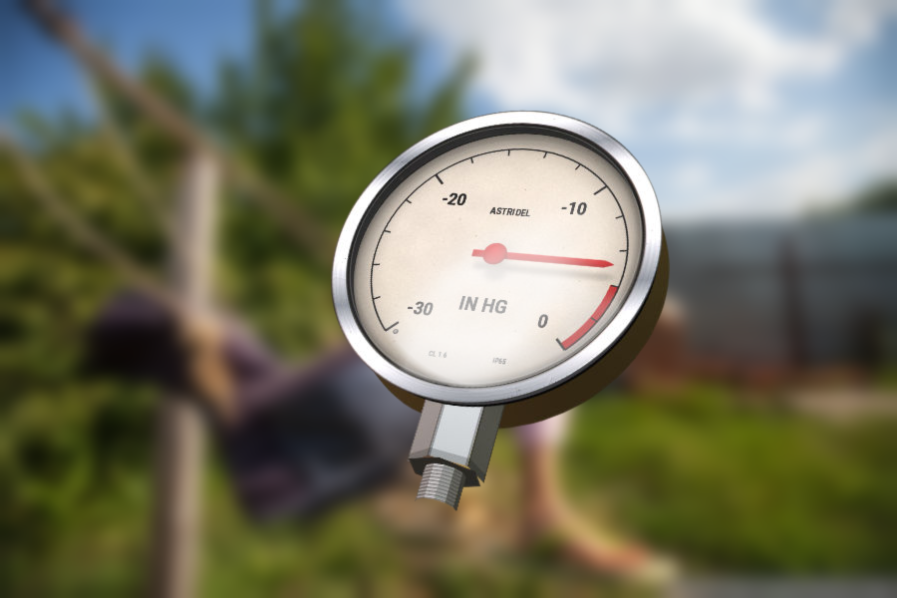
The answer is inHg -5
